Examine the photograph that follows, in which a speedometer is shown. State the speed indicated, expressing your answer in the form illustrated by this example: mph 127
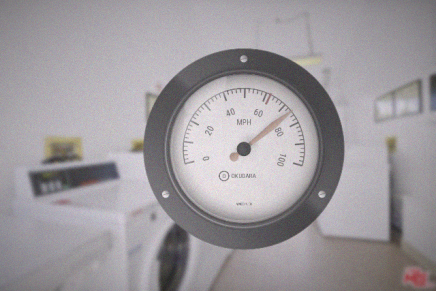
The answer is mph 74
